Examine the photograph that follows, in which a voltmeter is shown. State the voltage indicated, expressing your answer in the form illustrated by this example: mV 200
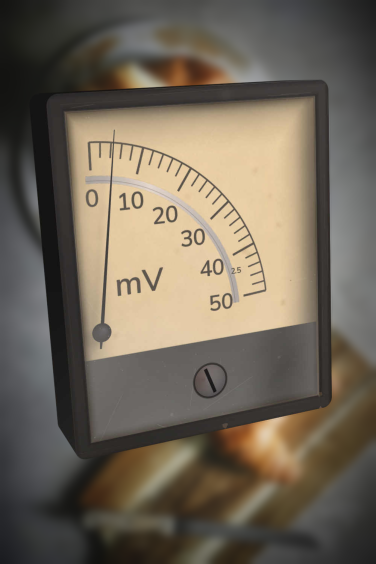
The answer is mV 4
